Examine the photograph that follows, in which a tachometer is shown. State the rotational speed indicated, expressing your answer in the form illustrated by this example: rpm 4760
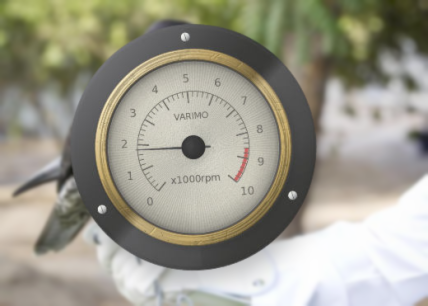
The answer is rpm 1800
